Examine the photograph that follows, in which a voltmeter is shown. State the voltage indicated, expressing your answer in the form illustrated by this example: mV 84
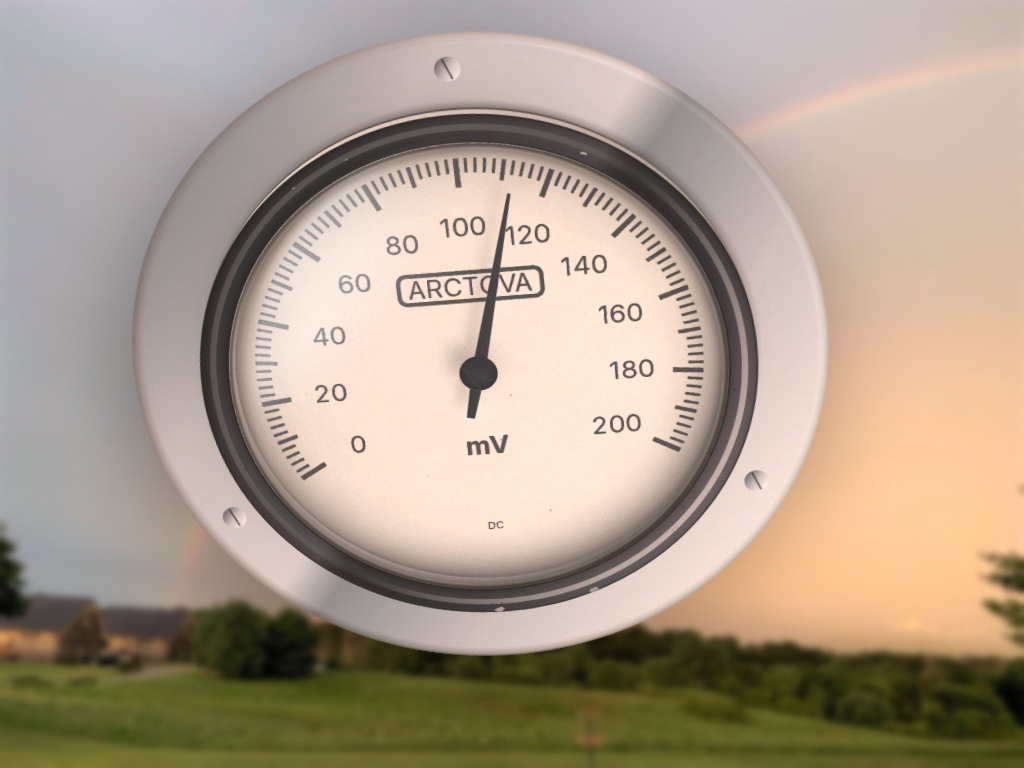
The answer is mV 112
